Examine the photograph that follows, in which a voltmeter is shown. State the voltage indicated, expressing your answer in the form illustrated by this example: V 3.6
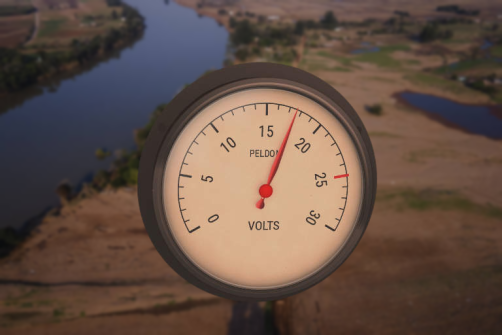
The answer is V 17.5
